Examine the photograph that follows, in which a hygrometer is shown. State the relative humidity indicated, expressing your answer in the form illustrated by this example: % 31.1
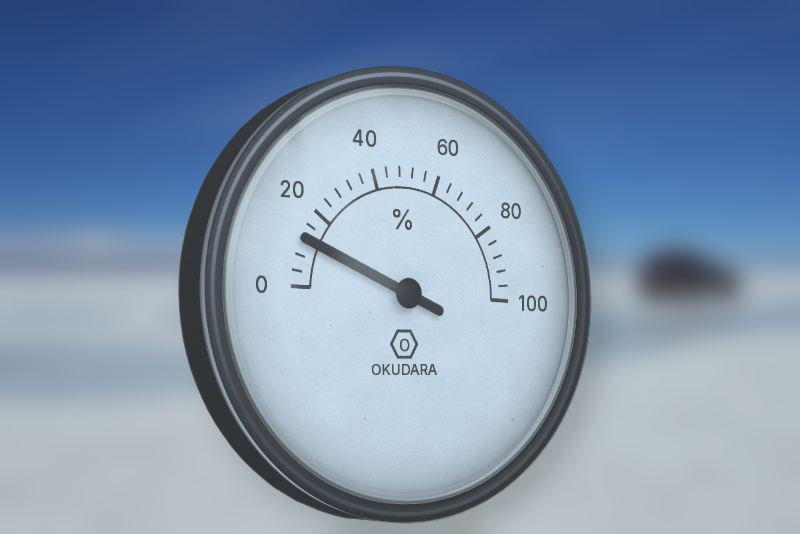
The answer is % 12
